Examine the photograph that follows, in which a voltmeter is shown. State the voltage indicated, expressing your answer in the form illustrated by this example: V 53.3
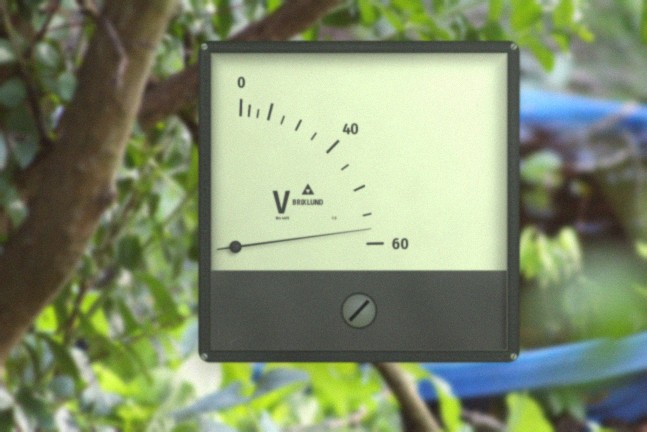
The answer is V 57.5
